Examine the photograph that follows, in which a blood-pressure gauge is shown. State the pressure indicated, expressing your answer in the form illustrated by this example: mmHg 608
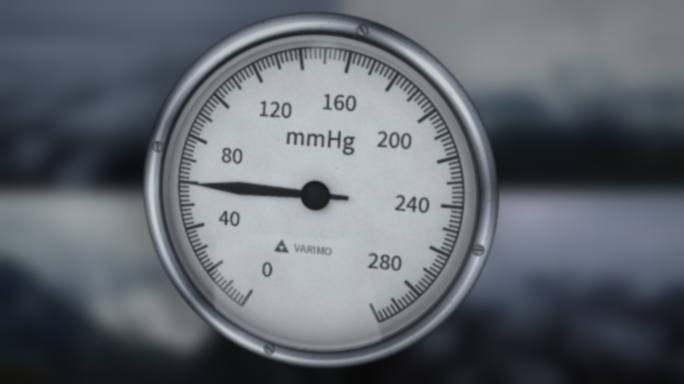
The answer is mmHg 60
